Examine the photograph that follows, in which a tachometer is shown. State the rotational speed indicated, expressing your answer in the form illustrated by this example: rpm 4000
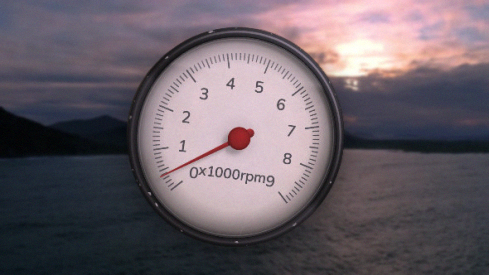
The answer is rpm 400
